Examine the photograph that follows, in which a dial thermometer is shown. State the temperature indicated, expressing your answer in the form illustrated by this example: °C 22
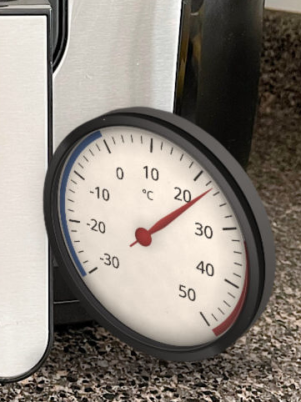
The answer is °C 23
